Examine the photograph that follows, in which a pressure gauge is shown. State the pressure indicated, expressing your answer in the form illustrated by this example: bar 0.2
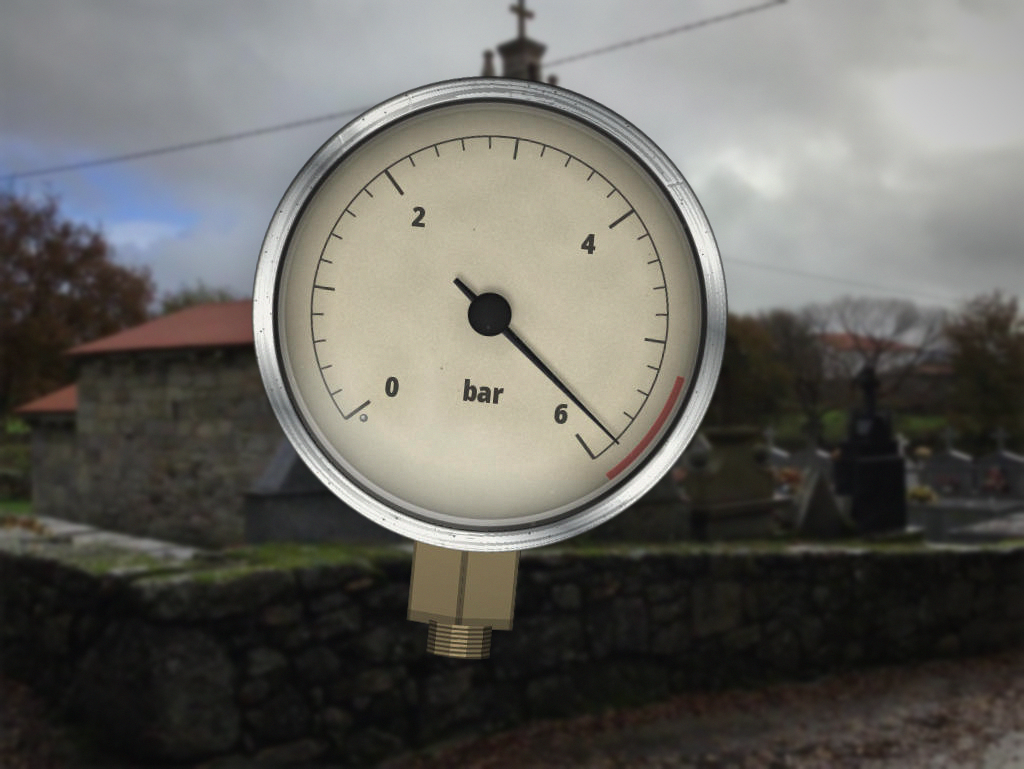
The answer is bar 5.8
